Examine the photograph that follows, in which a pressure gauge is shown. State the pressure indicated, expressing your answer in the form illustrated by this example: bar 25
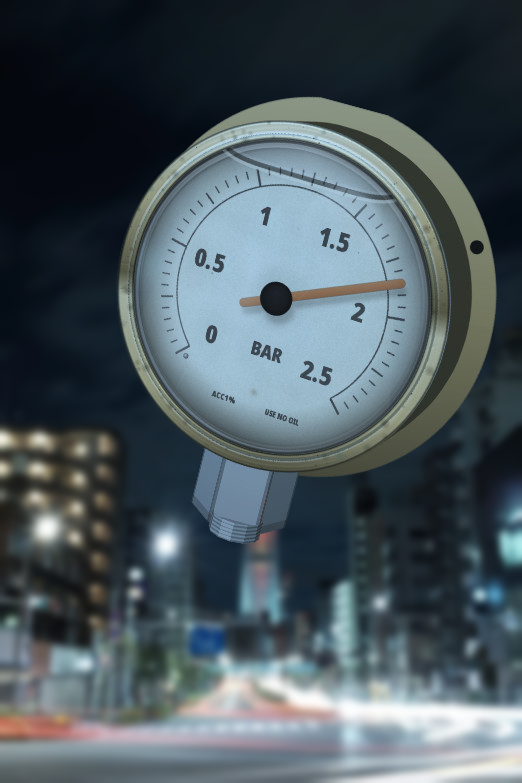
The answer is bar 1.85
